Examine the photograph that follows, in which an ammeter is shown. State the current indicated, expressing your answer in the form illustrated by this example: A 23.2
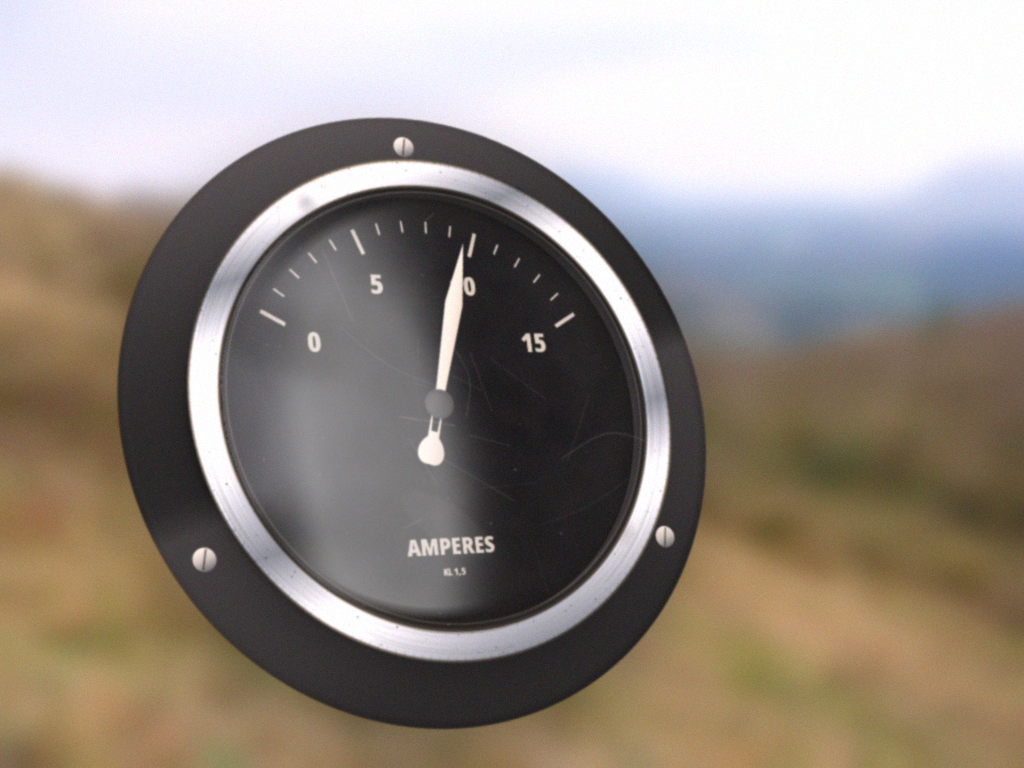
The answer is A 9.5
